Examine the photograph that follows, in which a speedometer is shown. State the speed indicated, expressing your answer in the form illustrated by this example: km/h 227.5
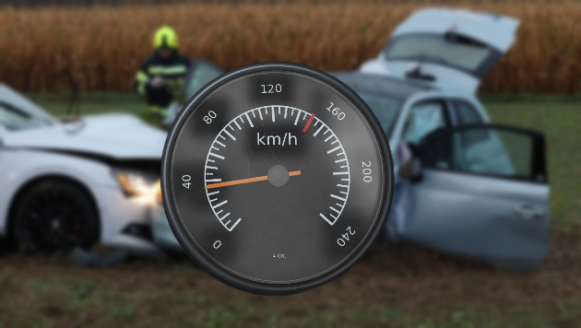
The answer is km/h 35
